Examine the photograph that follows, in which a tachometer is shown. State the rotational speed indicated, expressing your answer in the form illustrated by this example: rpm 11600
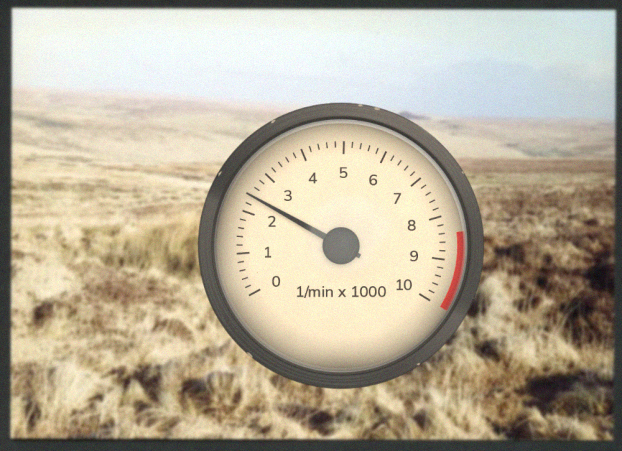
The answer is rpm 2400
